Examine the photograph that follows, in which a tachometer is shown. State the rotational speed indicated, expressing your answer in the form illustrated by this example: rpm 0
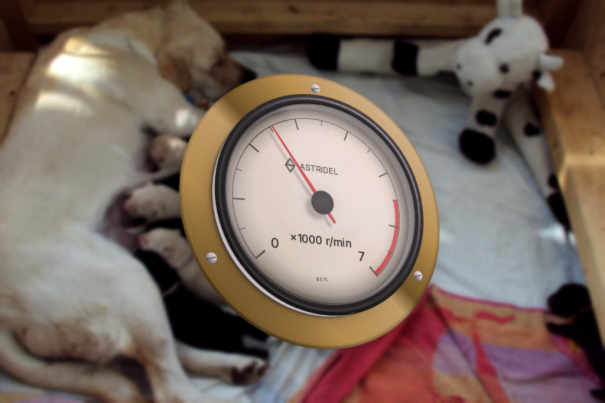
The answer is rpm 2500
